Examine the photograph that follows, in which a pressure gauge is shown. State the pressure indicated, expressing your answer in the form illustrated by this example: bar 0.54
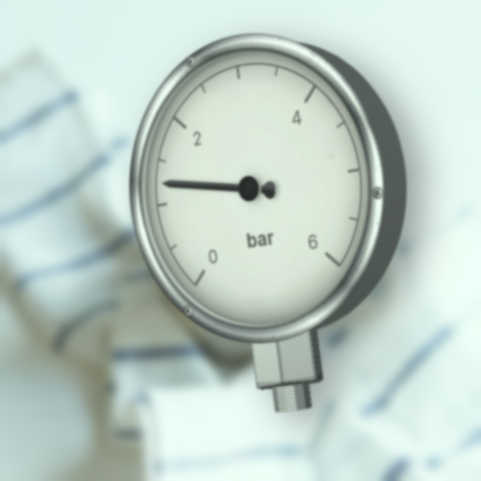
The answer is bar 1.25
